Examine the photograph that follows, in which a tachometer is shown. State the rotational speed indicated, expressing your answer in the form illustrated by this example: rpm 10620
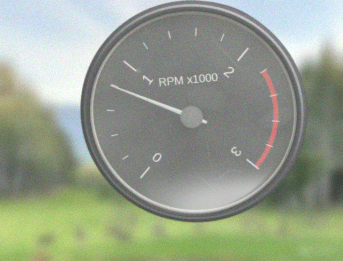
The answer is rpm 800
